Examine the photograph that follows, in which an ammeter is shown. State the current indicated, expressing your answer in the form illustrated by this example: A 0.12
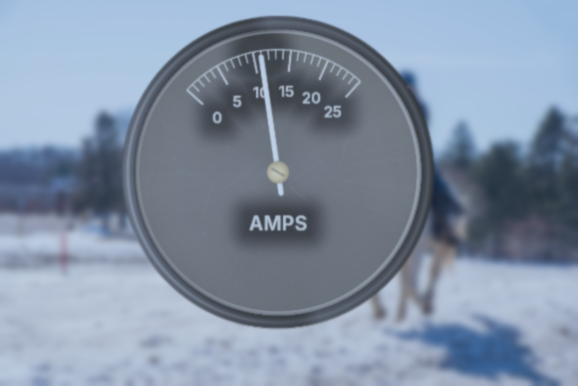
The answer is A 11
